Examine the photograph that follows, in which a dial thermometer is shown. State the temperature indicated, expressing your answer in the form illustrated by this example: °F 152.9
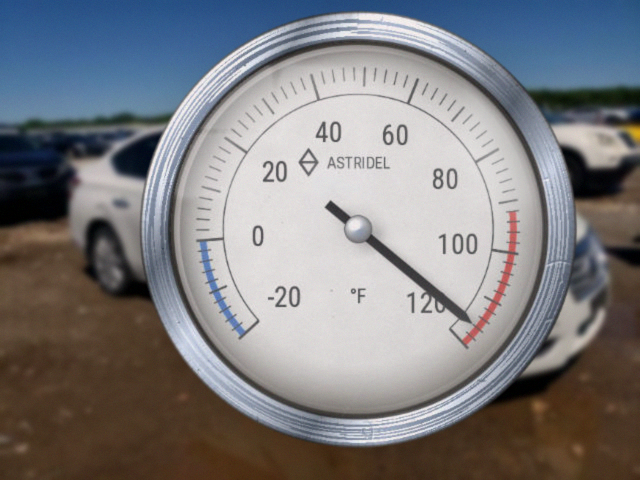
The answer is °F 116
